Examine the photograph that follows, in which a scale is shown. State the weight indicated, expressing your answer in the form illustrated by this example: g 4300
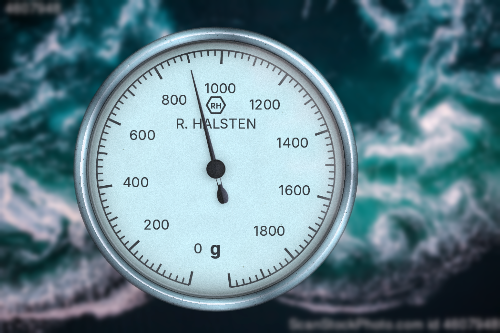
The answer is g 900
